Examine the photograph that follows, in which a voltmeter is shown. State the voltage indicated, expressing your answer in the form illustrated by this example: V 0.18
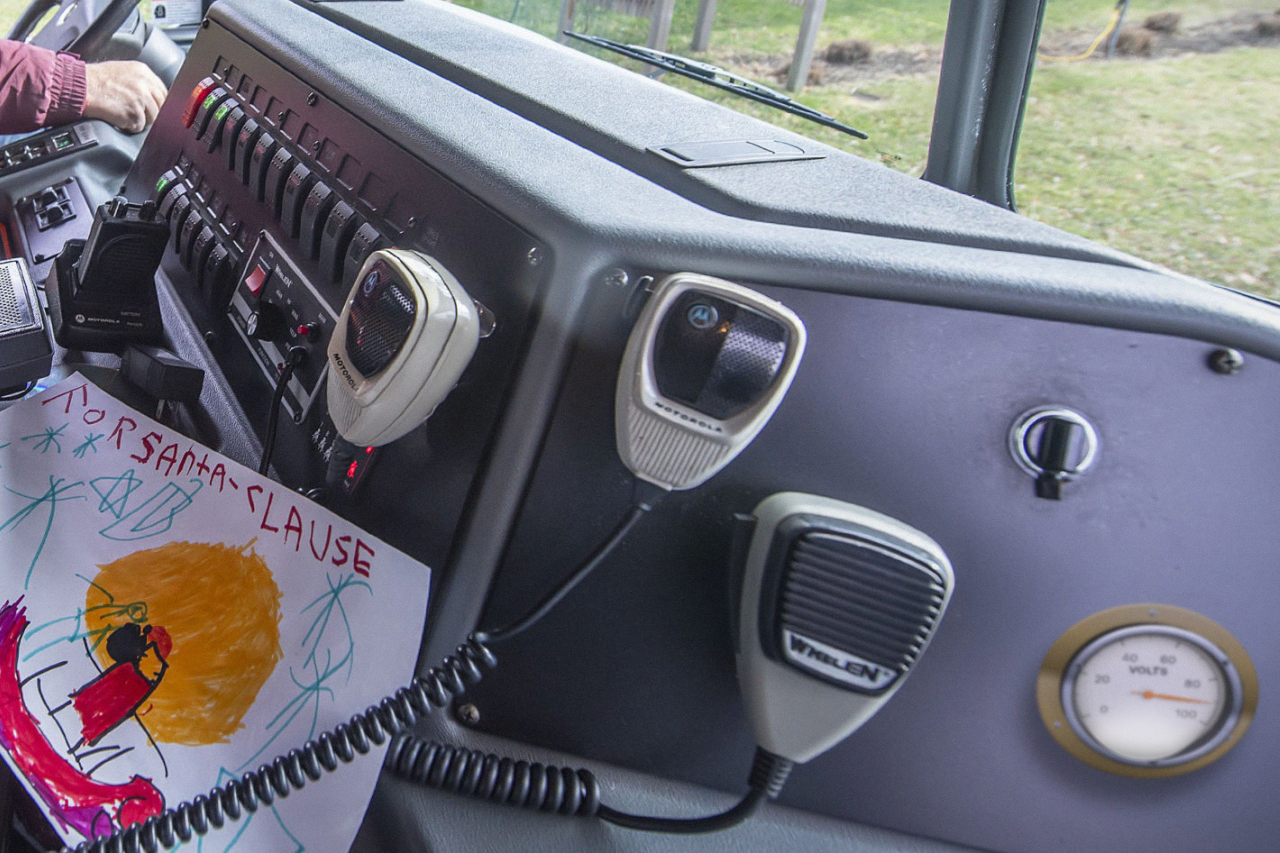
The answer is V 90
